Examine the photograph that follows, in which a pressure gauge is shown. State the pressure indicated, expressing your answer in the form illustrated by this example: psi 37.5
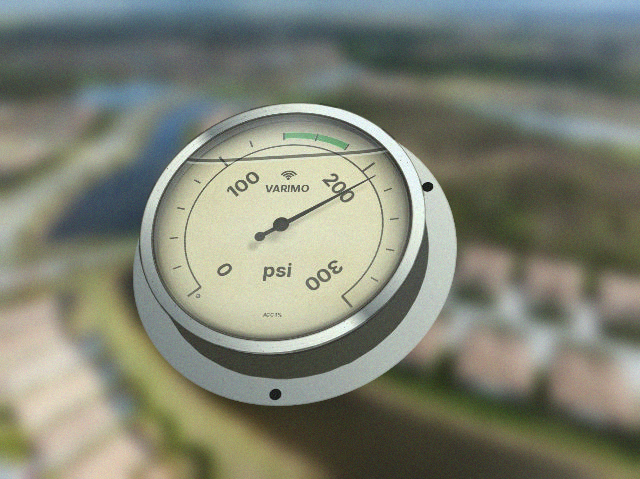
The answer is psi 210
